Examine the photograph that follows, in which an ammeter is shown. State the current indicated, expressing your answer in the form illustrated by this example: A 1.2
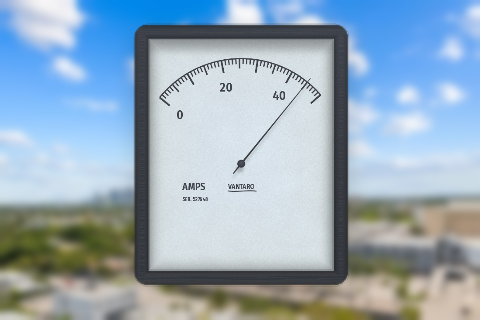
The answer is A 45
